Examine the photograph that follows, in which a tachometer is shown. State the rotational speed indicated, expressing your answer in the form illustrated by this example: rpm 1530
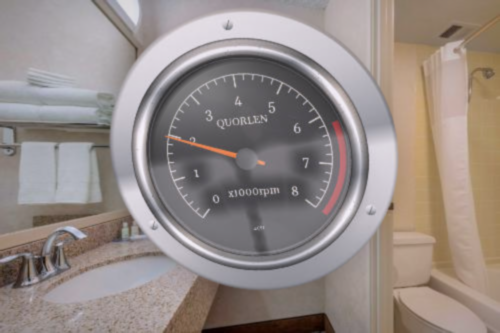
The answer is rpm 2000
